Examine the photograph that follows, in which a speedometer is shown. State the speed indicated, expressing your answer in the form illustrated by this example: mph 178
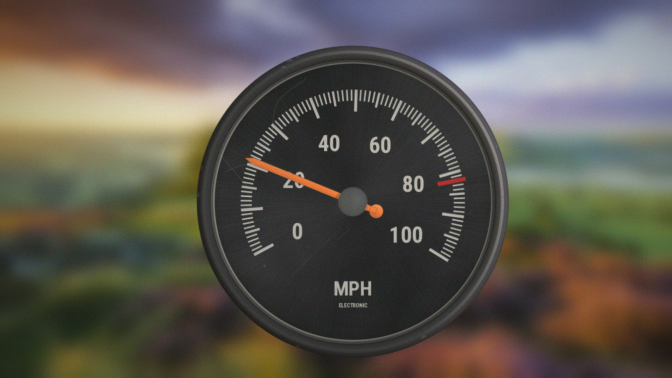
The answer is mph 21
